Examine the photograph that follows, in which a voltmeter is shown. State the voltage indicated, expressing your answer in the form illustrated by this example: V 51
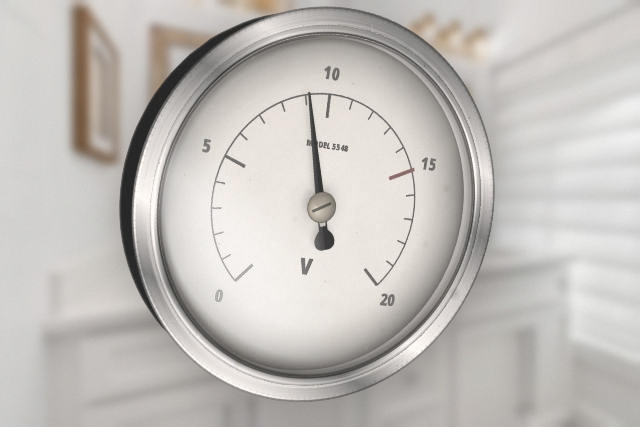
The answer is V 9
